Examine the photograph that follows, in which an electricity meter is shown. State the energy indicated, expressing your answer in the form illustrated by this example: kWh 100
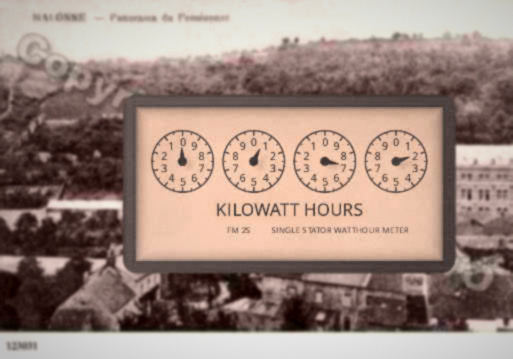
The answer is kWh 72
